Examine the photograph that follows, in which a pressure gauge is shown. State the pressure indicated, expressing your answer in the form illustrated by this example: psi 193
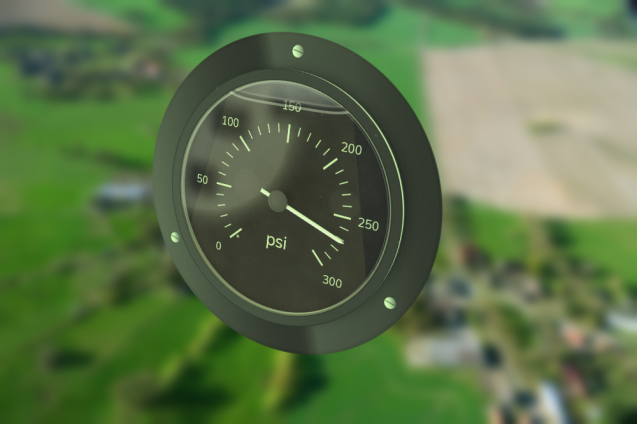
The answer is psi 270
